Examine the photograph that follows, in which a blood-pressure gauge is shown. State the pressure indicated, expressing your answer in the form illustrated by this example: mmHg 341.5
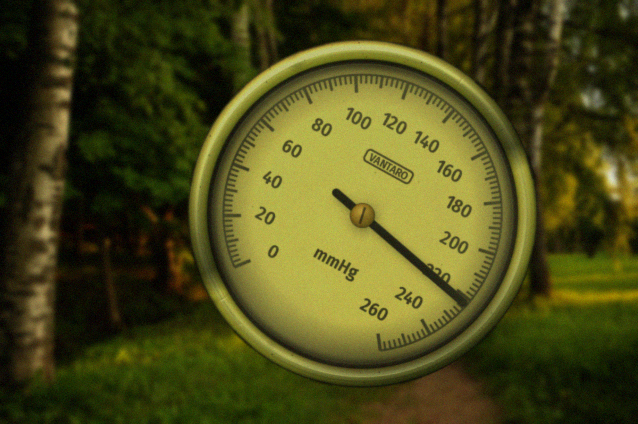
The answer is mmHg 222
